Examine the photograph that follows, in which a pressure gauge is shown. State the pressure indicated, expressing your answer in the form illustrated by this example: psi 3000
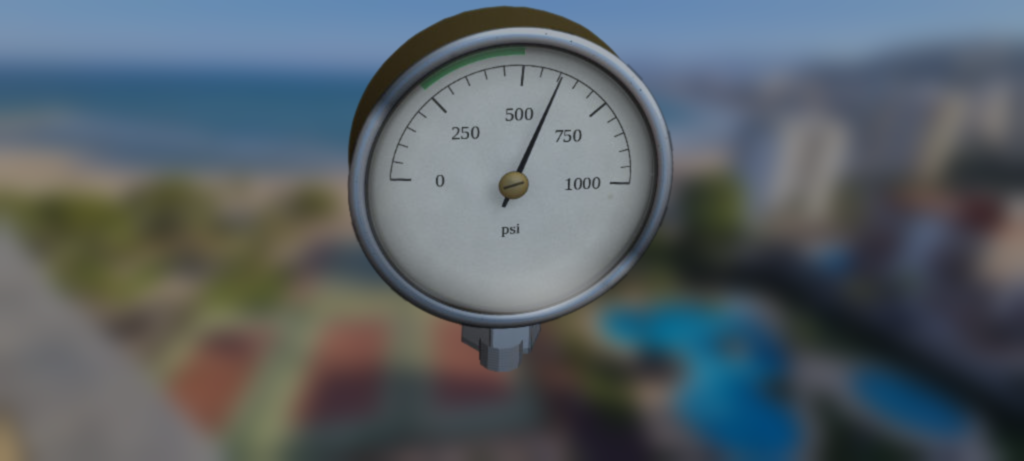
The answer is psi 600
